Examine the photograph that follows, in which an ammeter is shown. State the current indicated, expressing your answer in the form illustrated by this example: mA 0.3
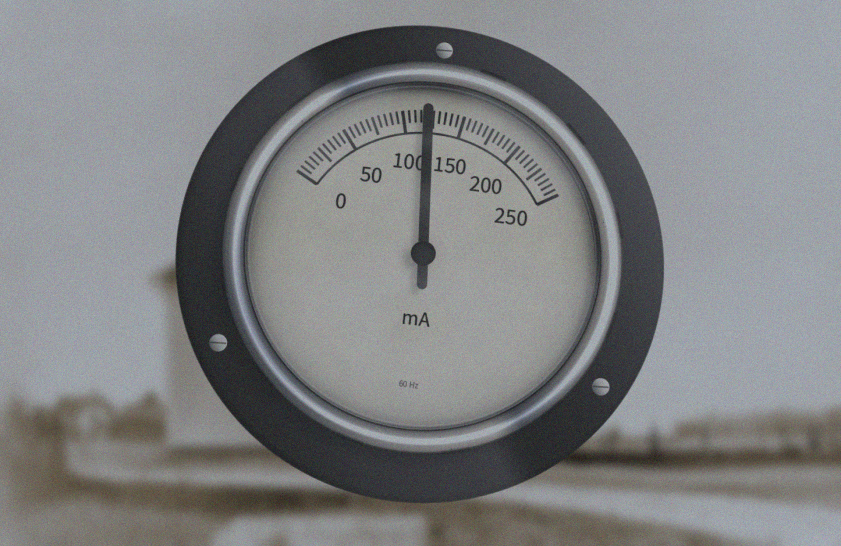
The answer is mA 120
